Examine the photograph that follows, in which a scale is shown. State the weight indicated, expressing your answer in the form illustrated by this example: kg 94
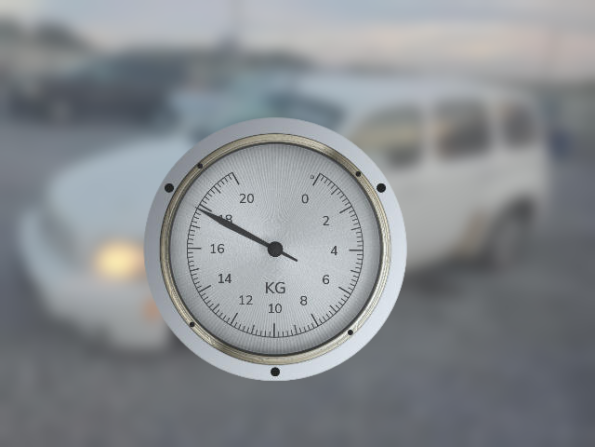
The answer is kg 17.8
